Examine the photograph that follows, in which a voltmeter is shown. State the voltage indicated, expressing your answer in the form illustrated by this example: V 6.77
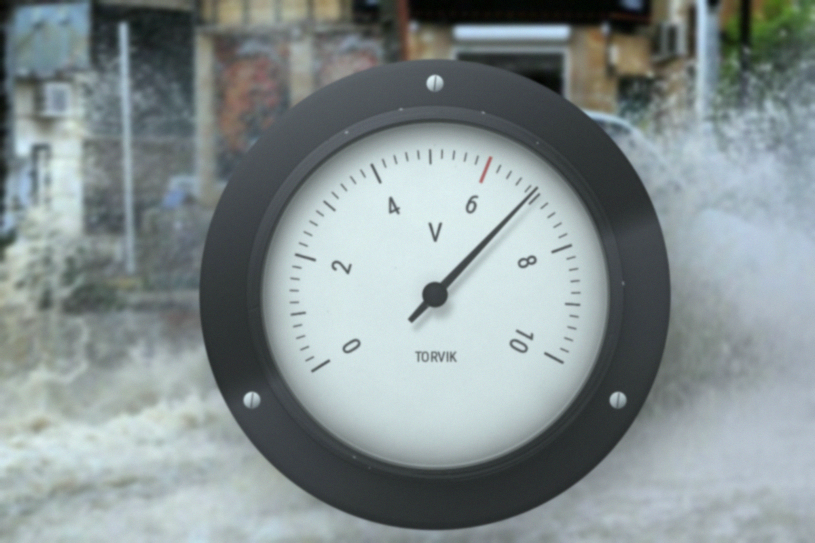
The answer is V 6.9
